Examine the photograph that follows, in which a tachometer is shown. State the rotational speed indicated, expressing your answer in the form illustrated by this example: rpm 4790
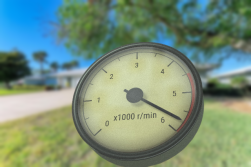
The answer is rpm 5750
